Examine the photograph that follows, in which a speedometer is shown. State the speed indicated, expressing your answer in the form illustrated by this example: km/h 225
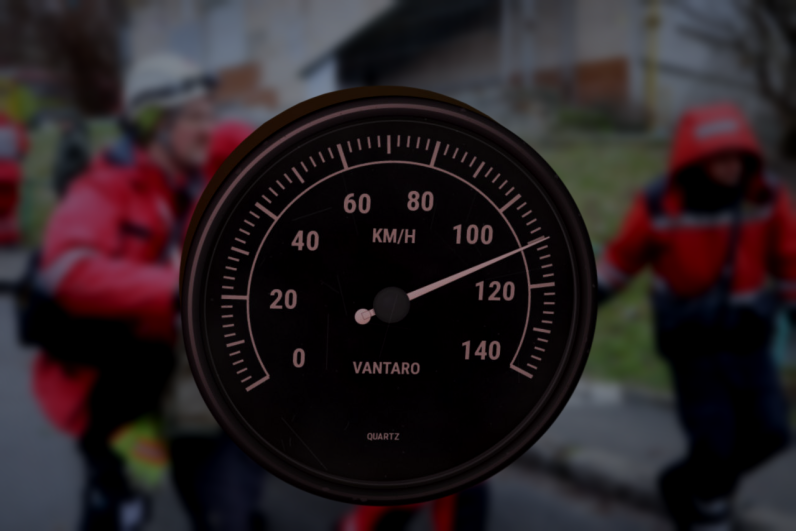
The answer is km/h 110
